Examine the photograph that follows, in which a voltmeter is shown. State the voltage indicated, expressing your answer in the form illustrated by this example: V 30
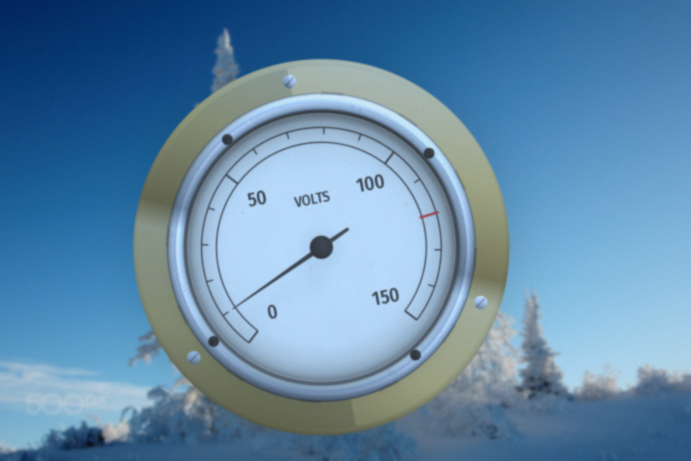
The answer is V 10
